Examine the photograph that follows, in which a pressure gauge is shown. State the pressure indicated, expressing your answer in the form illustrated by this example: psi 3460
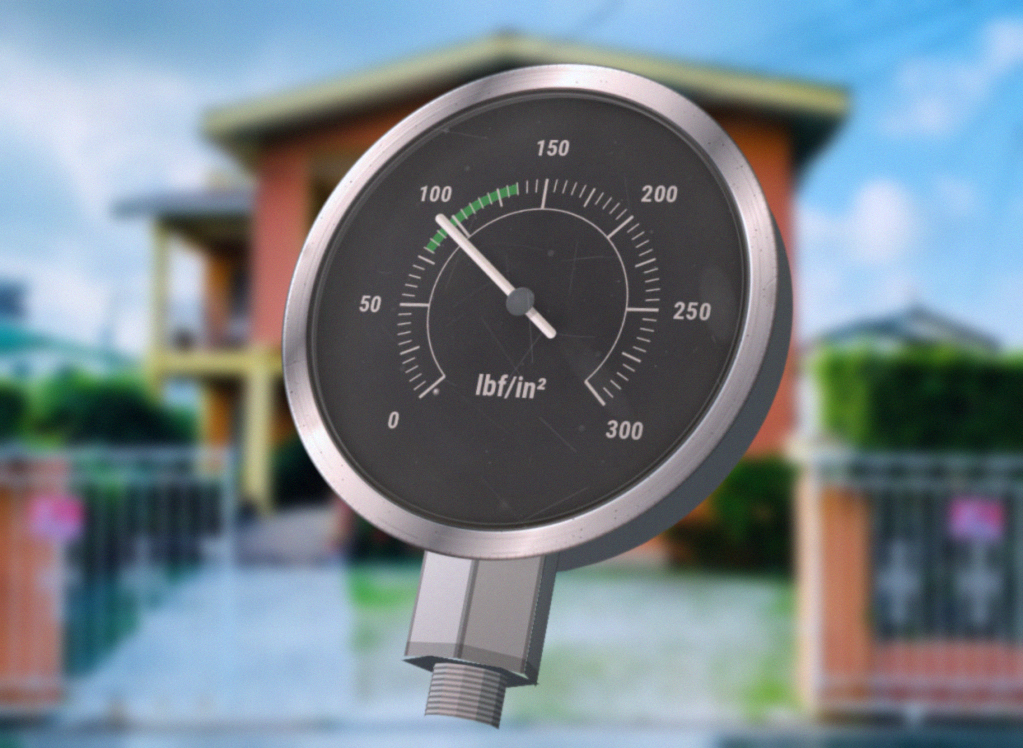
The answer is psi 95
